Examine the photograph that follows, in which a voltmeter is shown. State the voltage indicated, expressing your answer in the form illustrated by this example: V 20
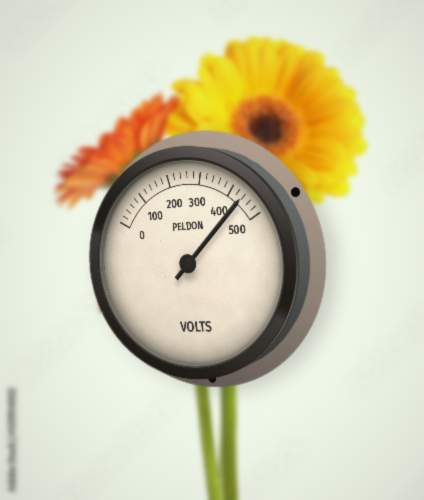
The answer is V 440
